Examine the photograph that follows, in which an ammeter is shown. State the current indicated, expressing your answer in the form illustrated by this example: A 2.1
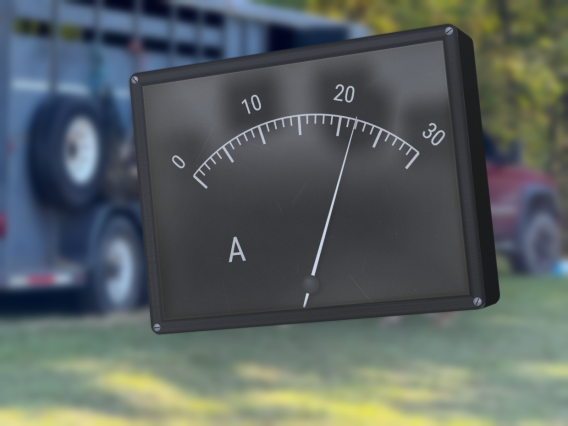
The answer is A 22
